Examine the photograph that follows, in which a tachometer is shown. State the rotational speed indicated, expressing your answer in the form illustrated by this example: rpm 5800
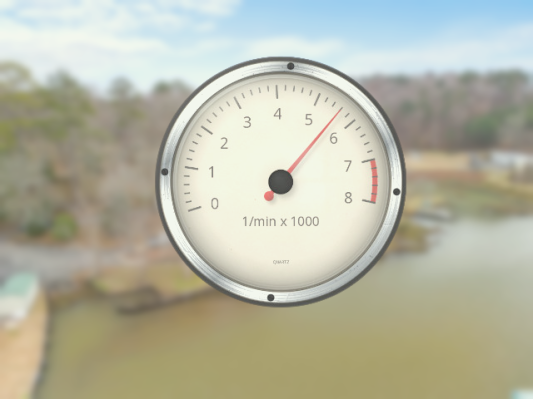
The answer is rpm 5600
